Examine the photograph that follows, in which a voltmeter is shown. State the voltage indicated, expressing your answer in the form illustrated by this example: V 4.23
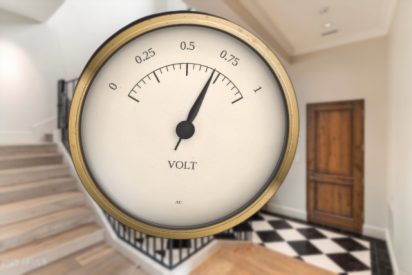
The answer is V 0.7
